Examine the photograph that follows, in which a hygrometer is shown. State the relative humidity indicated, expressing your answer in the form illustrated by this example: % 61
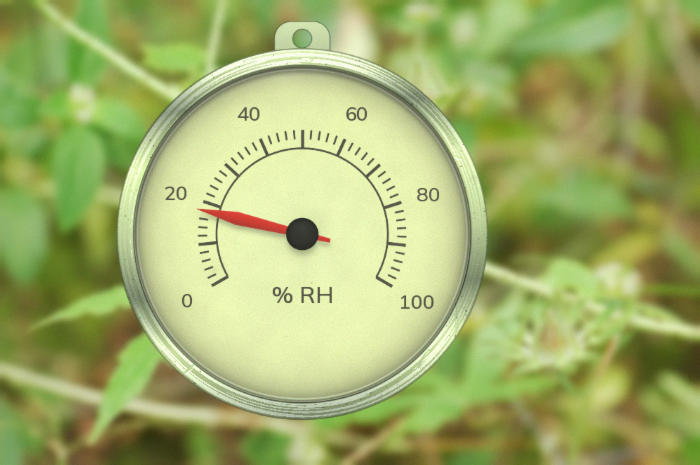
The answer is % 18
